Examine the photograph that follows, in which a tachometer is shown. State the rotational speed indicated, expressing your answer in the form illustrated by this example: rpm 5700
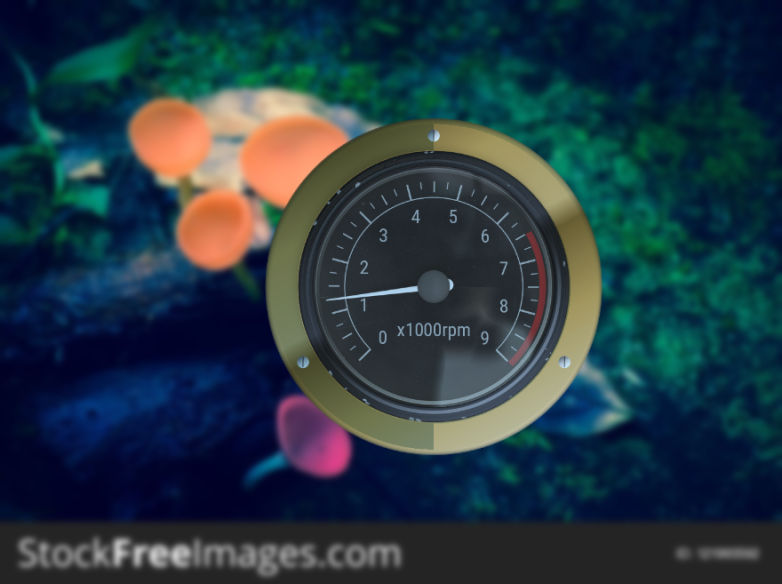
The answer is rpm 1250
